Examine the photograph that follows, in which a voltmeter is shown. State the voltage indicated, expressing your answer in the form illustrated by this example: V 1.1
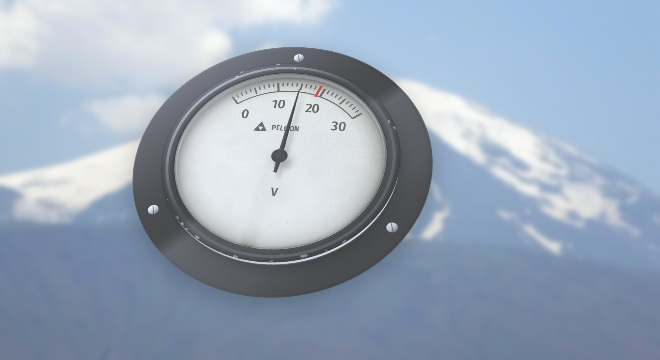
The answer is V 15
